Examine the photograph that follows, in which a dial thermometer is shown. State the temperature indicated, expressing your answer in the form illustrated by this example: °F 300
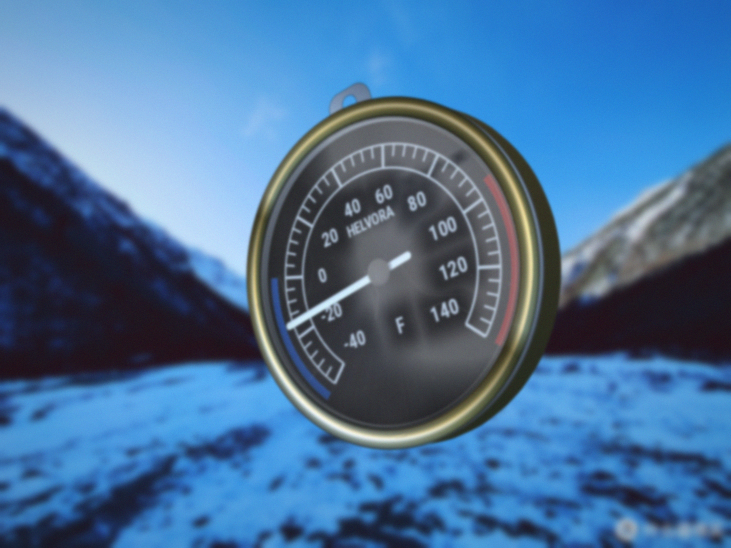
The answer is °F -16
